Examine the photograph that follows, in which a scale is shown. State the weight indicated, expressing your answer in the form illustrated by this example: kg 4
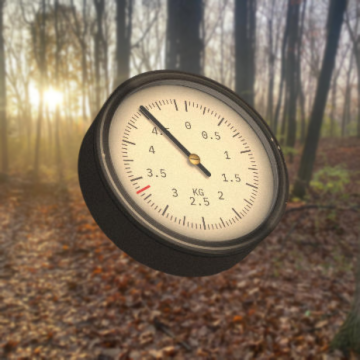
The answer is kg 4.5
